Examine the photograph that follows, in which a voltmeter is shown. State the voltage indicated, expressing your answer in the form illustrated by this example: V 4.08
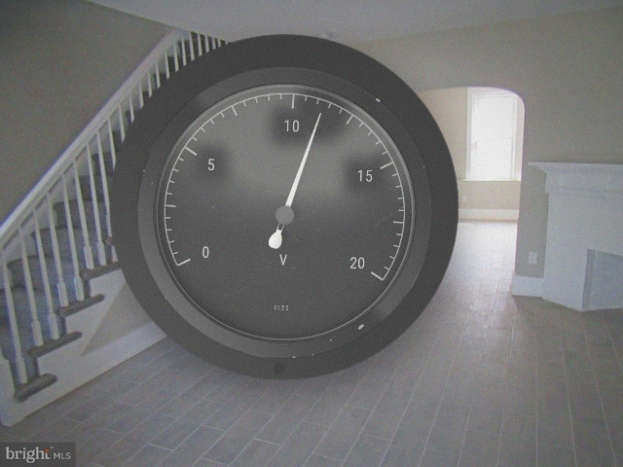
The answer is V 11.25
